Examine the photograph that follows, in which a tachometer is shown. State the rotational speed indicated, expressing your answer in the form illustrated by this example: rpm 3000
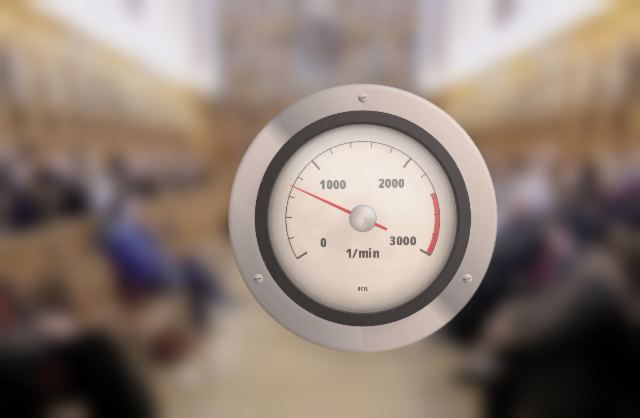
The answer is rpm 700
